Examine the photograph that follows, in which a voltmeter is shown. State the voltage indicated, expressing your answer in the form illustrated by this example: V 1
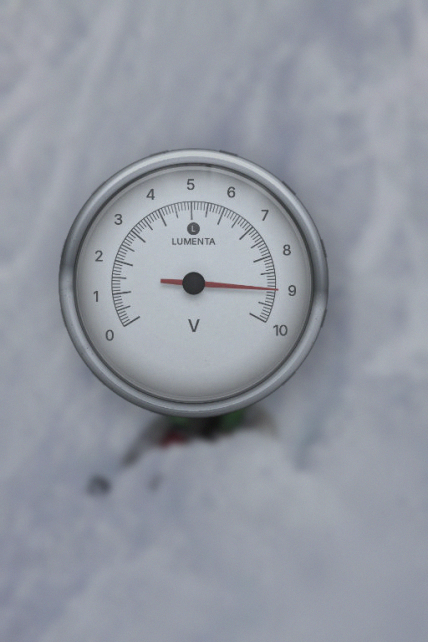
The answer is V 9
